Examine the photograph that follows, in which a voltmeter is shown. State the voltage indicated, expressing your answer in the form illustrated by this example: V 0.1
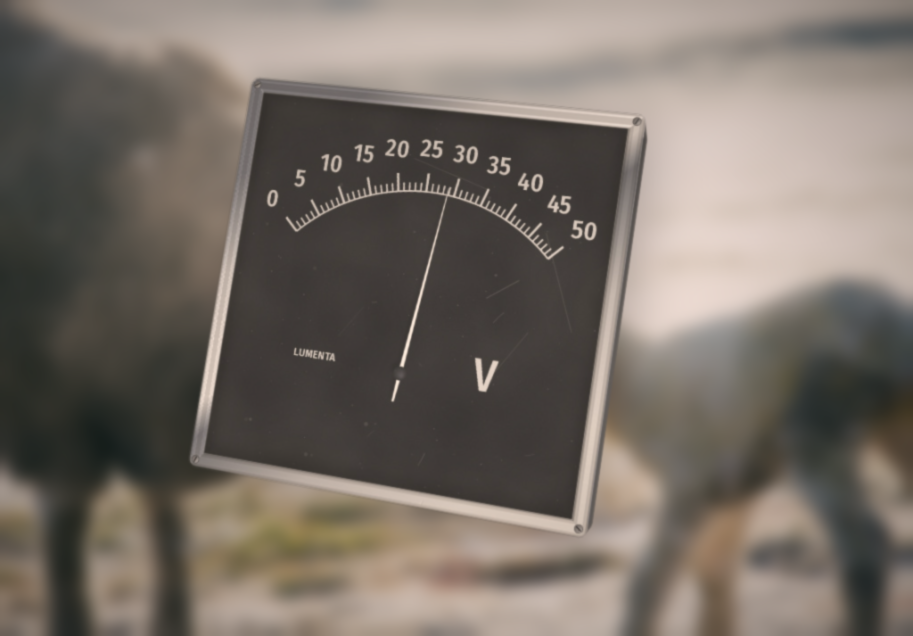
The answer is V 29
